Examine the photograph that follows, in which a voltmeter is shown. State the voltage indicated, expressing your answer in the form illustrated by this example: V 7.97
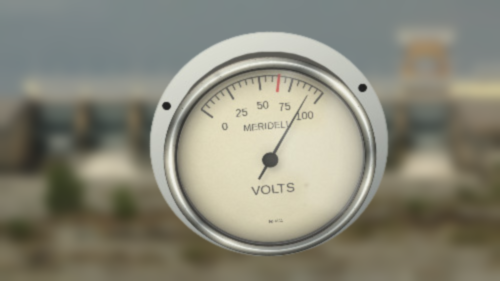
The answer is V 90
